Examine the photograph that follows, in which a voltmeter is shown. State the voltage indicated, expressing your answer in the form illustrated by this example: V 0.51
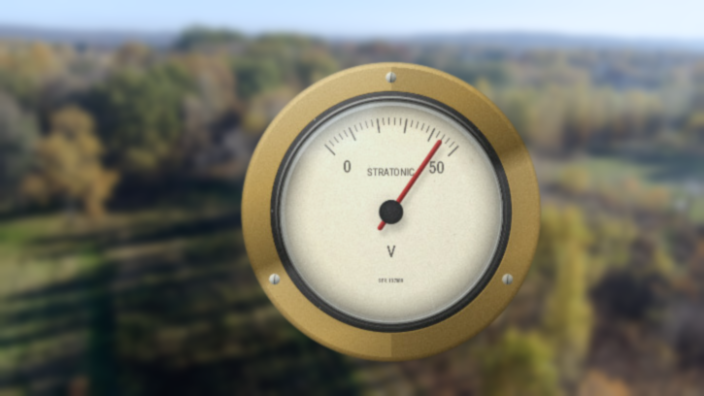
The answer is V 44
